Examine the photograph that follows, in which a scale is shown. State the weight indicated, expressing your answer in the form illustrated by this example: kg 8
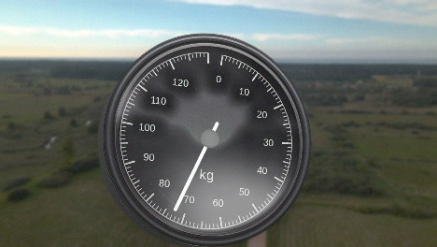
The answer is kg 73
